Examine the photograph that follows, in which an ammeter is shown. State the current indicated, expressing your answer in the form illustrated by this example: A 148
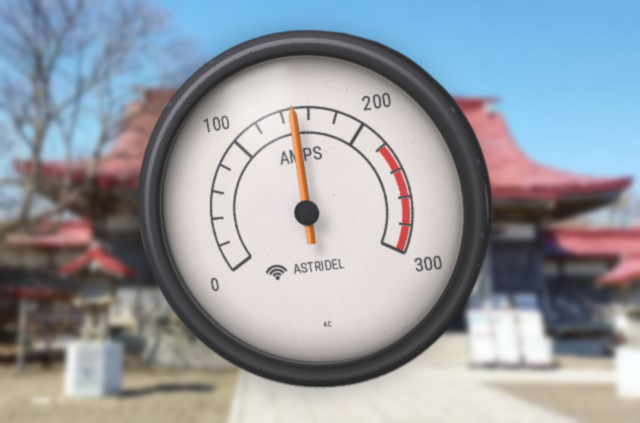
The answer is A 150
